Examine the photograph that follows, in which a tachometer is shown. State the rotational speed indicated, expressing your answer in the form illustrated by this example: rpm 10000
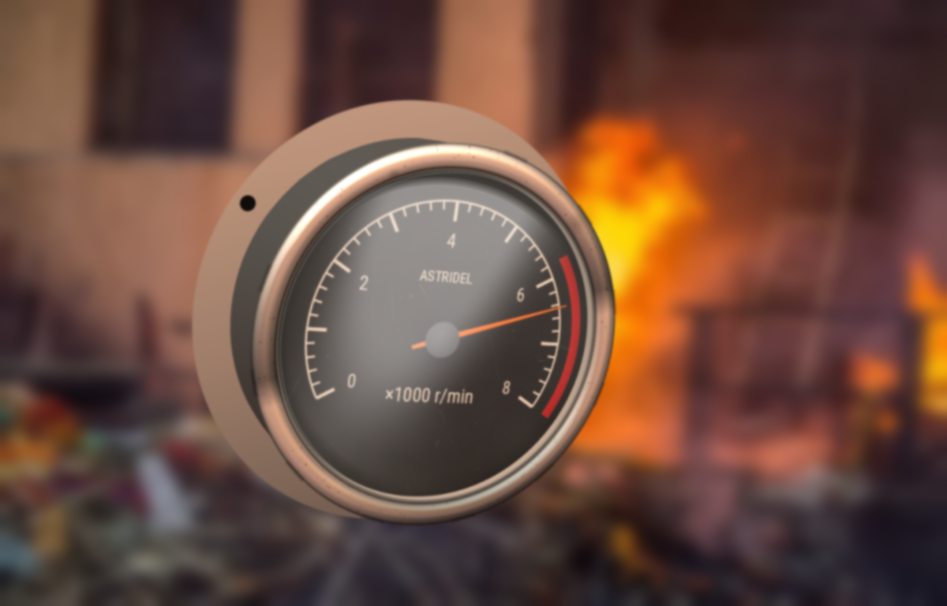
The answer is rpm 6400
